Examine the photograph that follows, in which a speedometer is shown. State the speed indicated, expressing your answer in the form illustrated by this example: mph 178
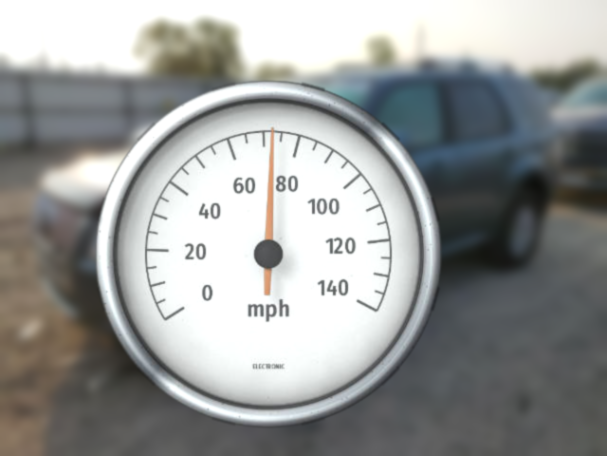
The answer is mph 72.5
